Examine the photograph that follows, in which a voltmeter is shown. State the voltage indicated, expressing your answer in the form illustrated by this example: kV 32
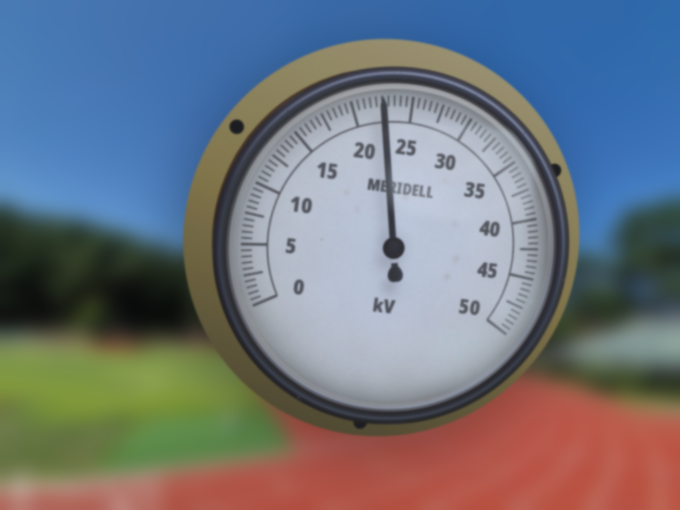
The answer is kV 22.5
